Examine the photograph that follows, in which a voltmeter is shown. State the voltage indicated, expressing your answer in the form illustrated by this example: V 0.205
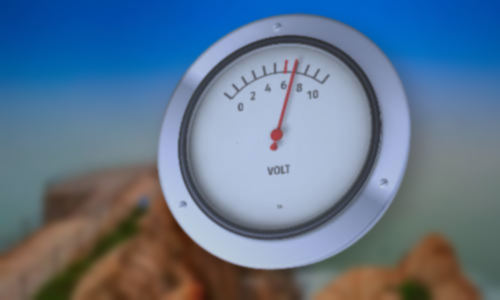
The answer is V 7
